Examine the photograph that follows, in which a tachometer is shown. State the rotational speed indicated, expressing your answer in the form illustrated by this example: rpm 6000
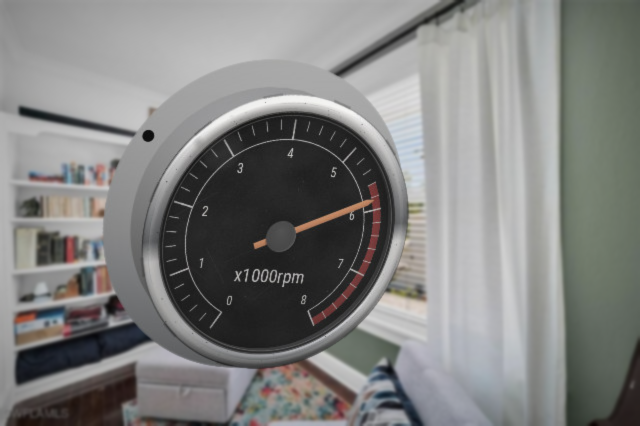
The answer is rpm 5800
